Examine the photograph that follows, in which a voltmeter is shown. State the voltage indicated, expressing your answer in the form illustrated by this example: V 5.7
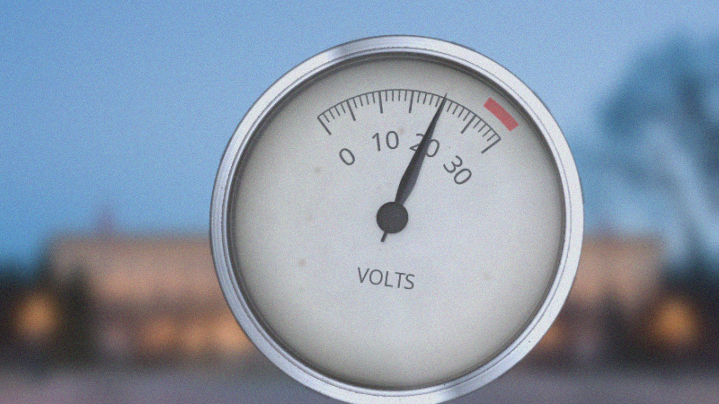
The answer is V 20
